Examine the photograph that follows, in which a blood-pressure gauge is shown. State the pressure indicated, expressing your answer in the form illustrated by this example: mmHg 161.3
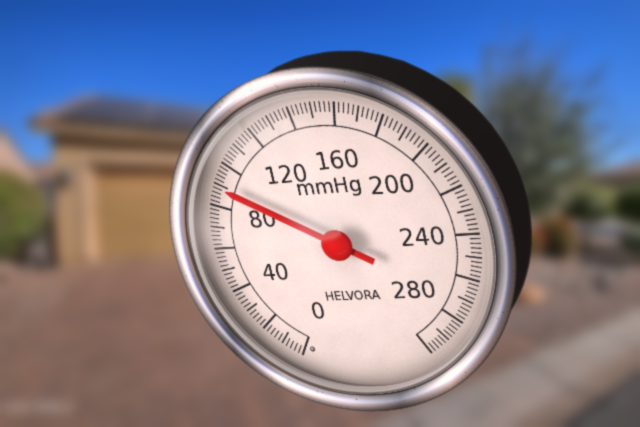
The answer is mmHg 90
